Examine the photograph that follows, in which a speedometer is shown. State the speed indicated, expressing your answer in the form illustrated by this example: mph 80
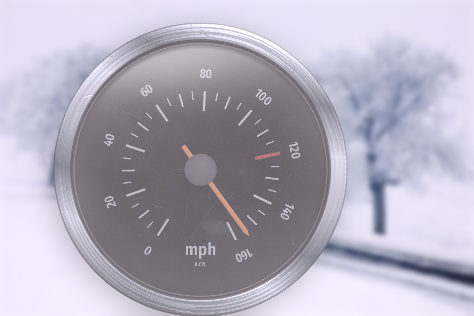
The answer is mph 155
